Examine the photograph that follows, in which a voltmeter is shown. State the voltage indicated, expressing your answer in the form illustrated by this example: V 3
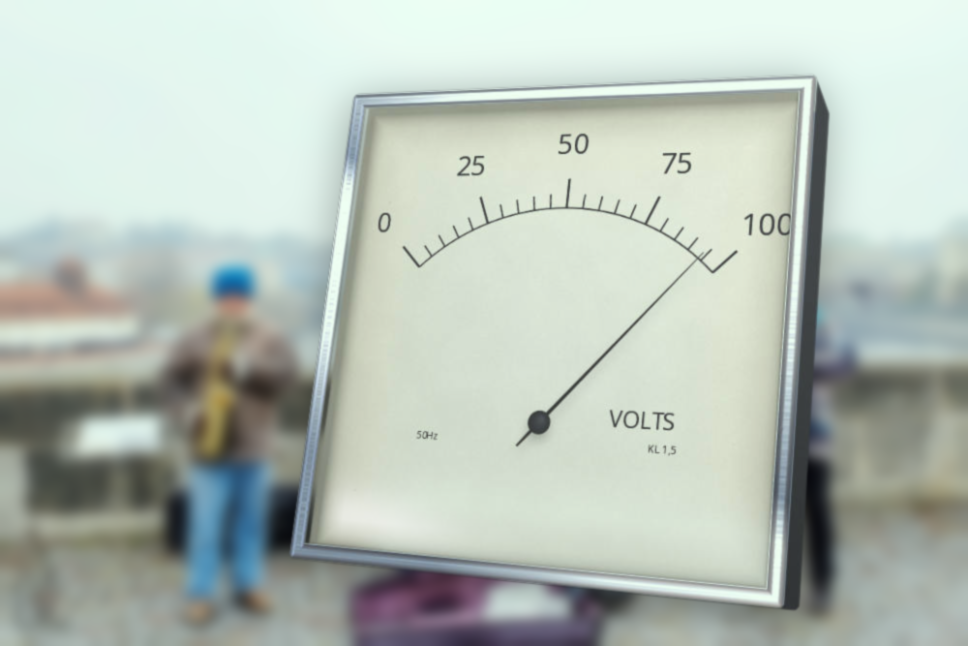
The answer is V 95
